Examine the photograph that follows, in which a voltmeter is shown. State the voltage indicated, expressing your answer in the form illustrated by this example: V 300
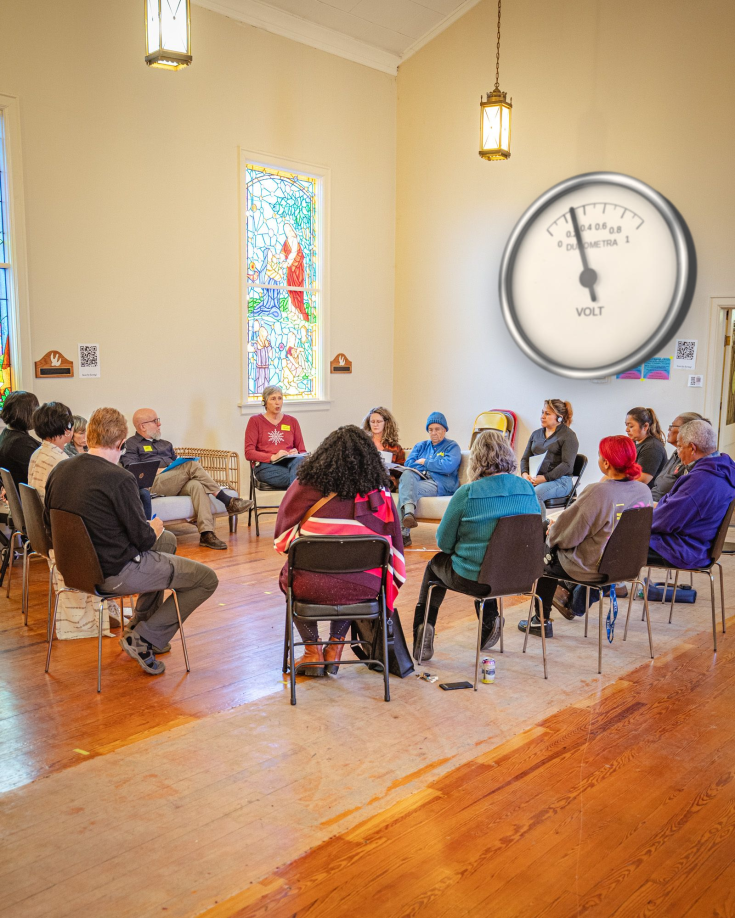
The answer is V 0.3
